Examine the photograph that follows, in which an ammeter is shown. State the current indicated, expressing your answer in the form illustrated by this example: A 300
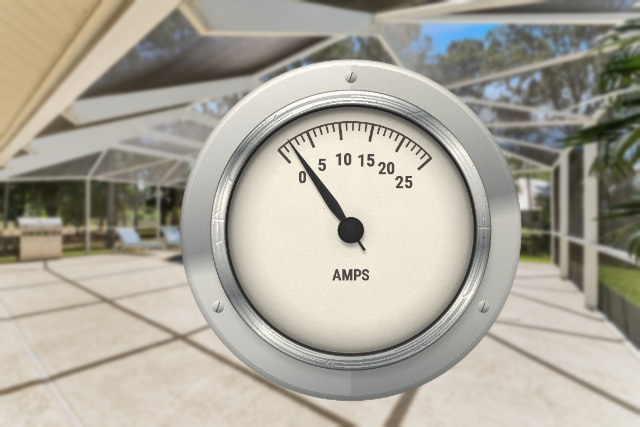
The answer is A 2
